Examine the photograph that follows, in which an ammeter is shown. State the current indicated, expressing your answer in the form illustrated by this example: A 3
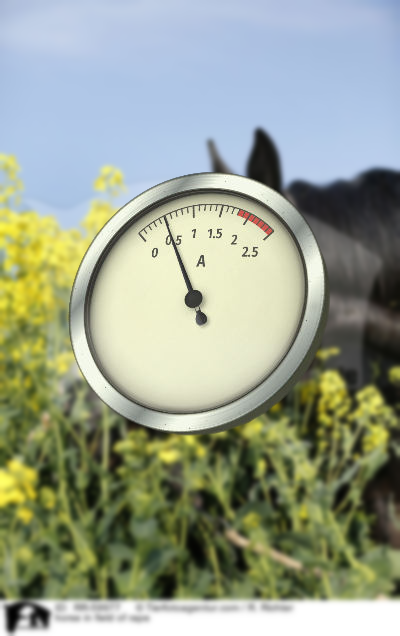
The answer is A 0.5
